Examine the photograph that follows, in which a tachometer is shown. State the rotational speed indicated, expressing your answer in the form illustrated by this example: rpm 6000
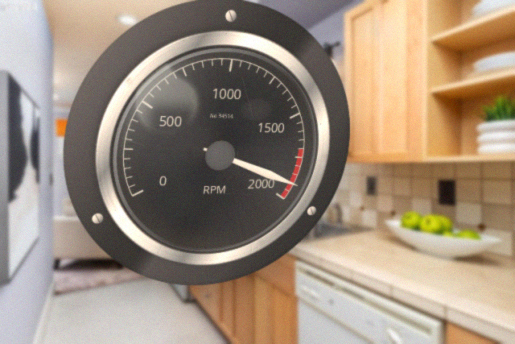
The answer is rpm 1900
